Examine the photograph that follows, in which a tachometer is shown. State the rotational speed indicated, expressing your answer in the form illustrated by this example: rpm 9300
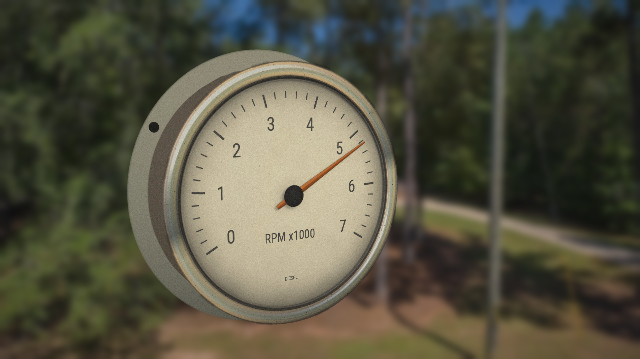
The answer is rpm 5200
